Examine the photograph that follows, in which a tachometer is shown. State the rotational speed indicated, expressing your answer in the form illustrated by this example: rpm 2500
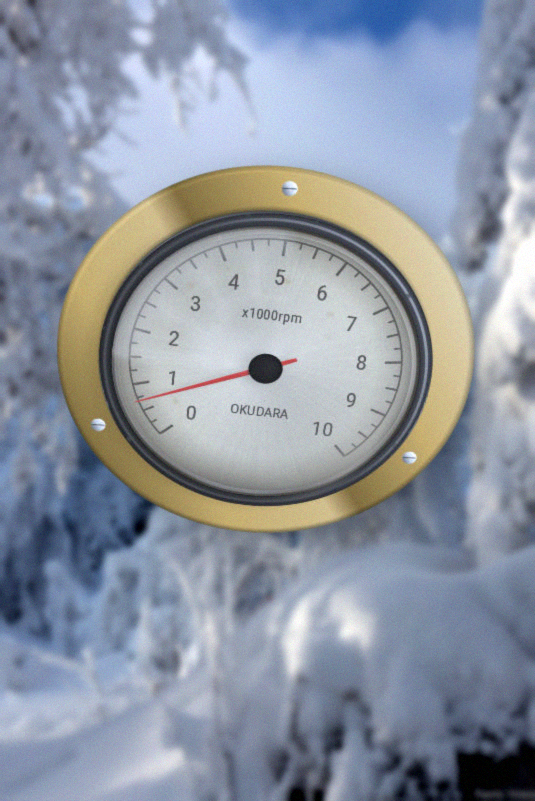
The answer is rpm 750
